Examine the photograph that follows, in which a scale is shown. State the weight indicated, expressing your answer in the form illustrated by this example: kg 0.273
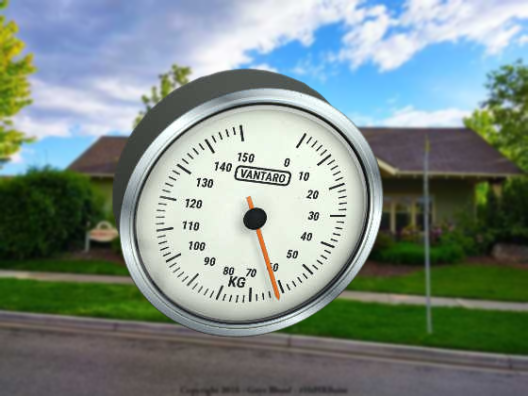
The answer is kg 62
